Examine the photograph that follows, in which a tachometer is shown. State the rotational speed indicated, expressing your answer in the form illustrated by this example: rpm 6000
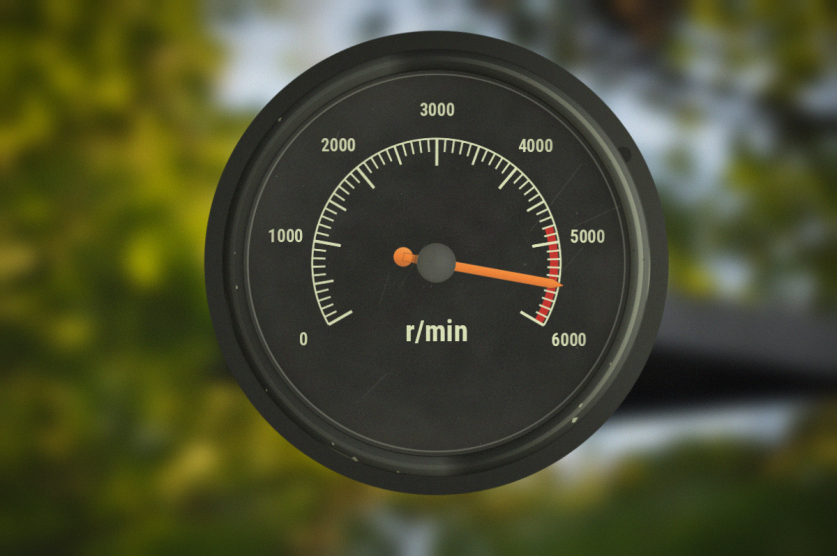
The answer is rpm 5500
